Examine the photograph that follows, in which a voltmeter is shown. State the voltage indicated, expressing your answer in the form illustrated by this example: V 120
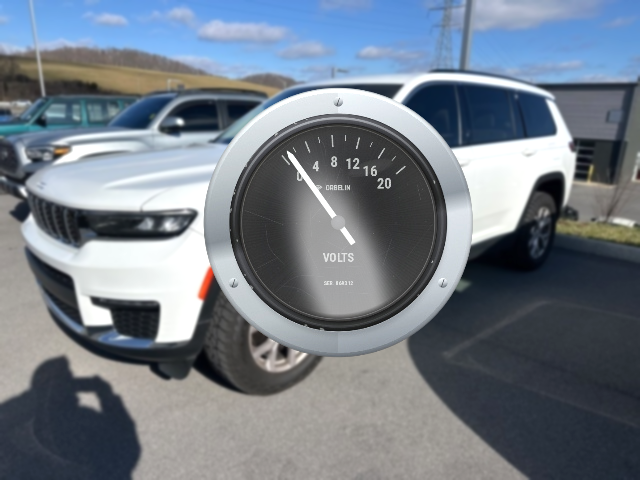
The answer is V 1
